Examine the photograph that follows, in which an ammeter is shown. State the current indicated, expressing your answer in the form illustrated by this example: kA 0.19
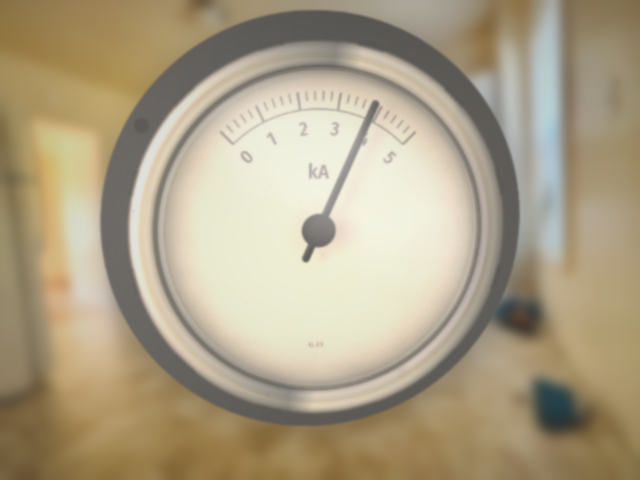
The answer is kA 3.8
